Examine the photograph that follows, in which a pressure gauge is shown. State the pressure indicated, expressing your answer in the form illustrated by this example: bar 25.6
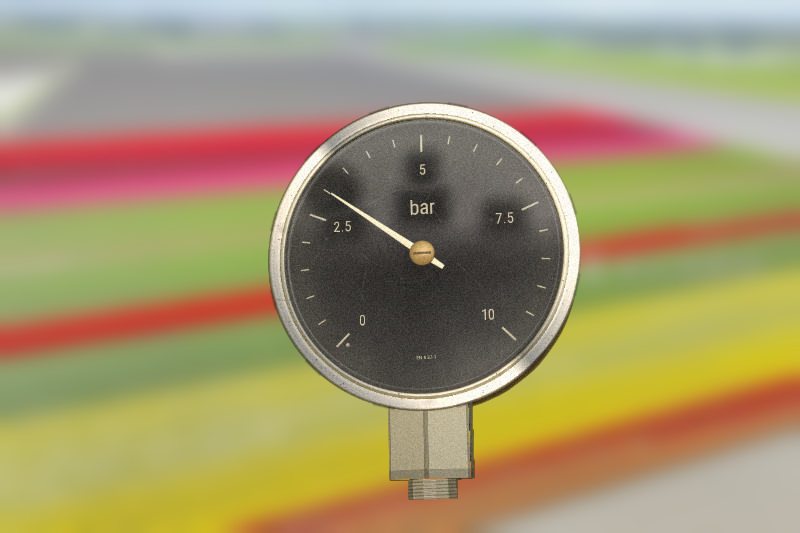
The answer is bar 3
